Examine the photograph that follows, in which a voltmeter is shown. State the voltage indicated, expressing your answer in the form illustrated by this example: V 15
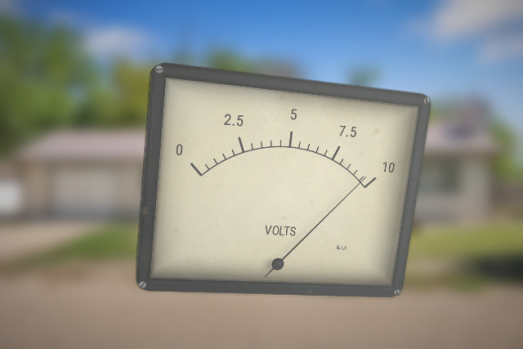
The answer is V 9.5
